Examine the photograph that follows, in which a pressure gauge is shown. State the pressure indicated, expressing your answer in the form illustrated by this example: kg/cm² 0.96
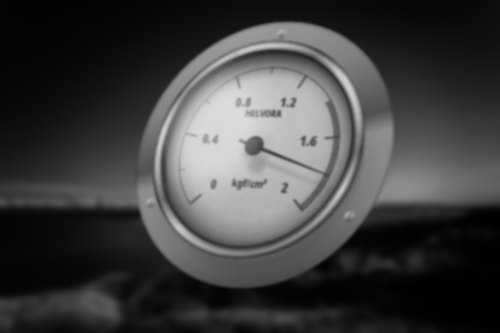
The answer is kg/cm² 1.8
